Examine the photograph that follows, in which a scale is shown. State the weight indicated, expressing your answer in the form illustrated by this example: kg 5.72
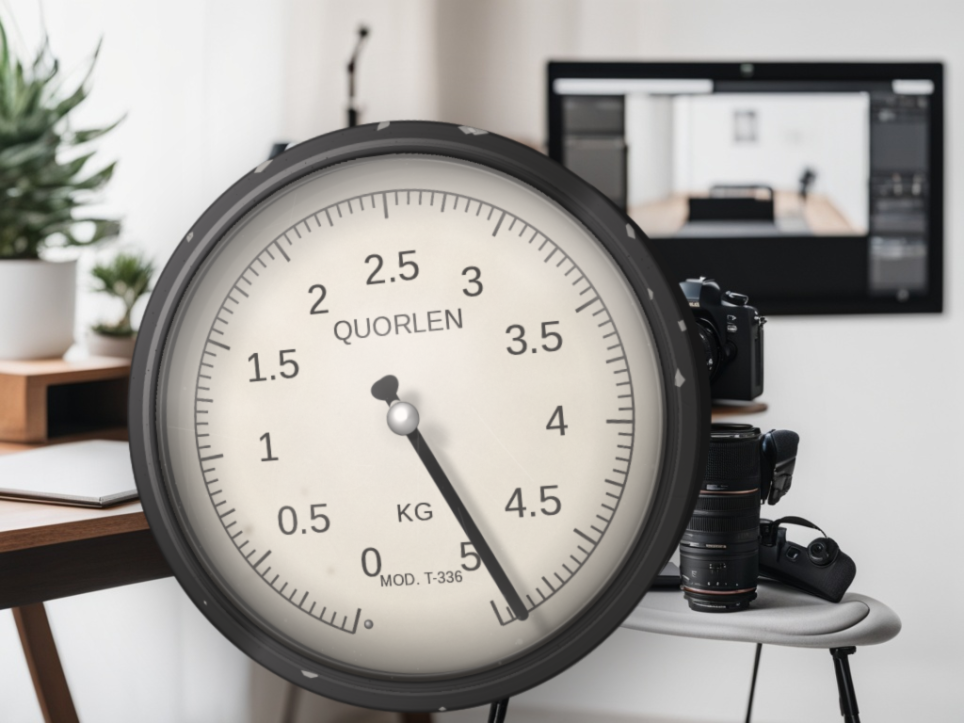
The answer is kg 4.9
